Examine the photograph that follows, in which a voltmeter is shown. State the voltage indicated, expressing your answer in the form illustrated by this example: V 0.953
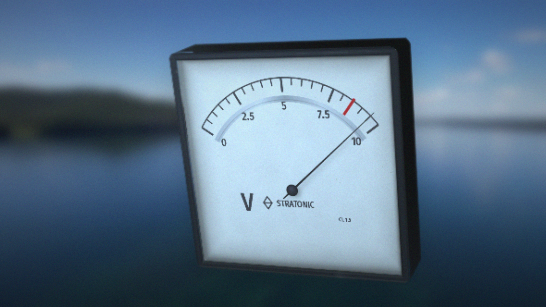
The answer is V 9.5
